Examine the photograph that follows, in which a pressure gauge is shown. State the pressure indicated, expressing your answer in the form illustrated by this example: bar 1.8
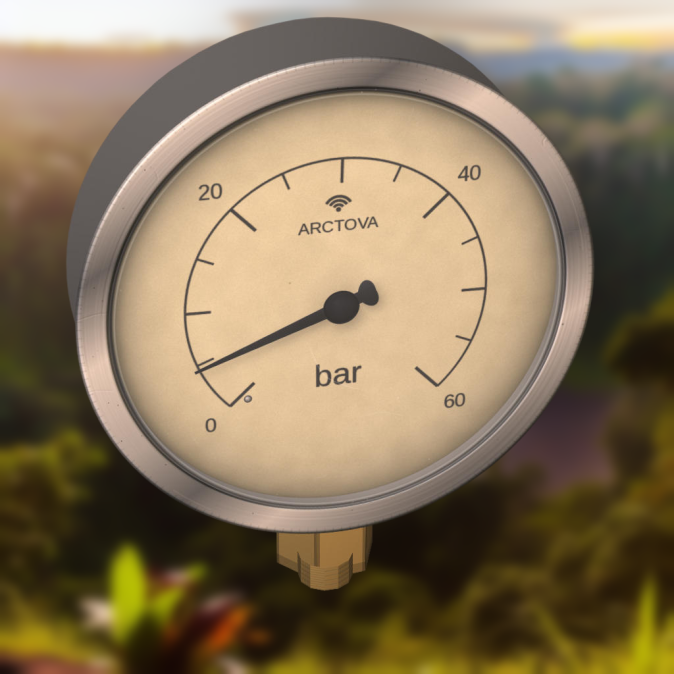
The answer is bar 5
